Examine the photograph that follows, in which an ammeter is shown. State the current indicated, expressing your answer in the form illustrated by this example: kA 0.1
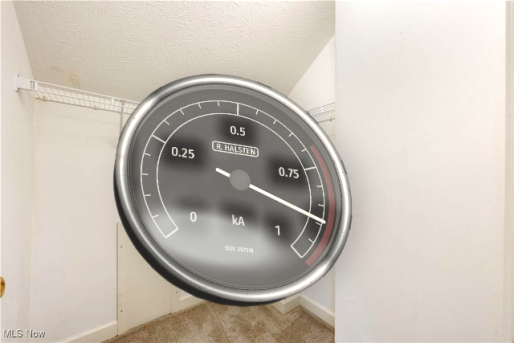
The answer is kA 0.9
